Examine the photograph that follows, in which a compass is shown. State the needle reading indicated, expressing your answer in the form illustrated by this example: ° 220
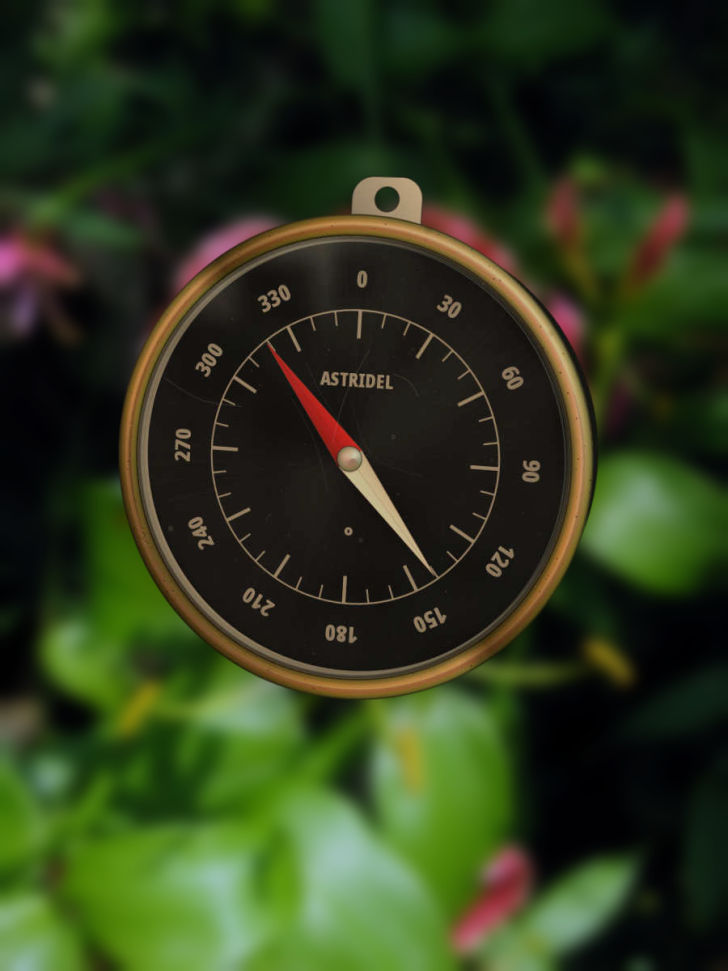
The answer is ° 320
